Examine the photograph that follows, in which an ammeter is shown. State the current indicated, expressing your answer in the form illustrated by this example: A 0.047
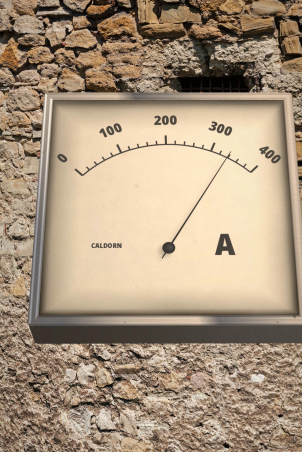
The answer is A 340
